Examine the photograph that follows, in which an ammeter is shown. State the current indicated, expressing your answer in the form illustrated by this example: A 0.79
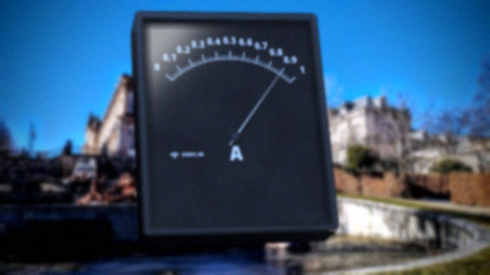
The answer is A 0.9
